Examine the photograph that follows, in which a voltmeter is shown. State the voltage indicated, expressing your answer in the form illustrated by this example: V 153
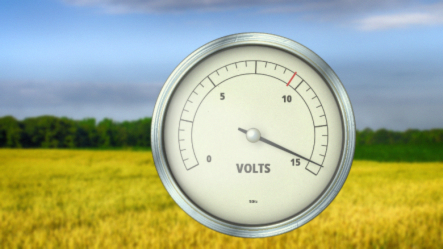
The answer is V 14.5
